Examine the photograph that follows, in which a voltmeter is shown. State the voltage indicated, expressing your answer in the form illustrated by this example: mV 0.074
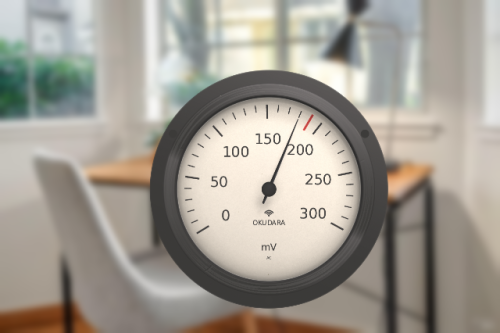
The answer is mV 180
